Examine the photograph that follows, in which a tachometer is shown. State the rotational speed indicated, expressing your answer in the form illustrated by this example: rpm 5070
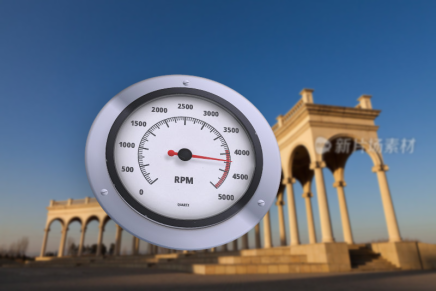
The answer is rpm 4250
